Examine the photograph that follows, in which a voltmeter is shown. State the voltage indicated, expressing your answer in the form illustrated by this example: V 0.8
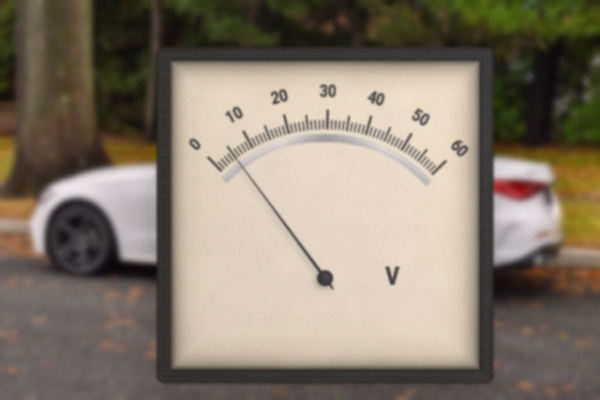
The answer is V 5
